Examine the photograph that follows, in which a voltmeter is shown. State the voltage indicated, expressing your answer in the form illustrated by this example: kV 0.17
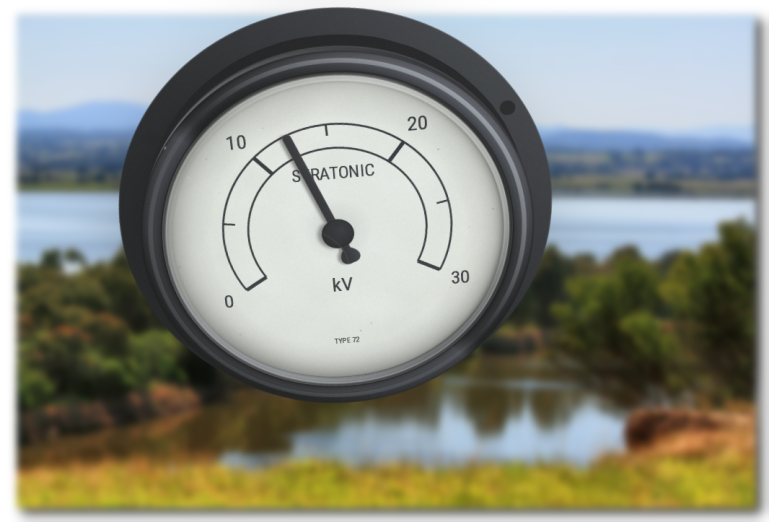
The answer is kV 12.5
